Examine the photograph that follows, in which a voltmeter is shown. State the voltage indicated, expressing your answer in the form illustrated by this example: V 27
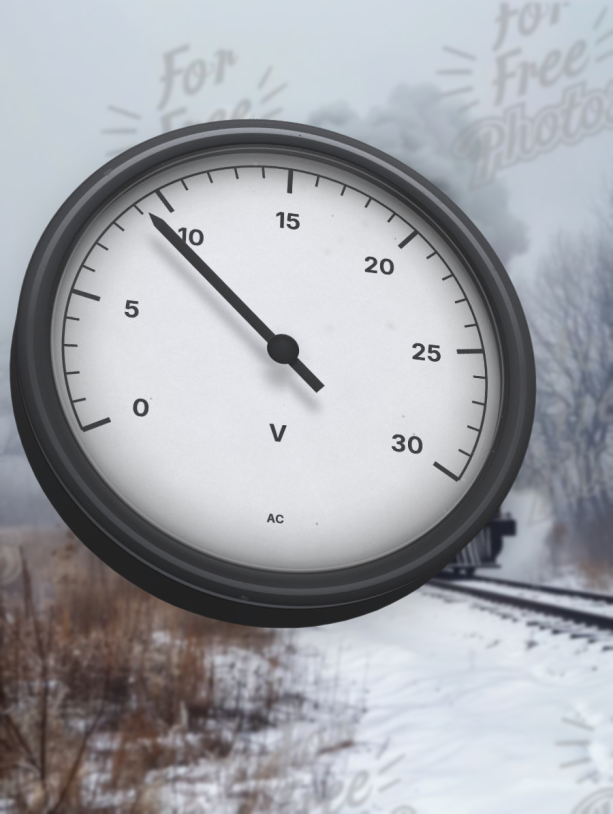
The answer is V 9
